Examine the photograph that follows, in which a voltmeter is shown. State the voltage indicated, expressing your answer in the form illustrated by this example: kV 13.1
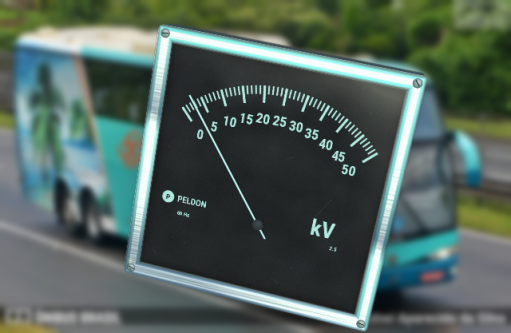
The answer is kV 3
